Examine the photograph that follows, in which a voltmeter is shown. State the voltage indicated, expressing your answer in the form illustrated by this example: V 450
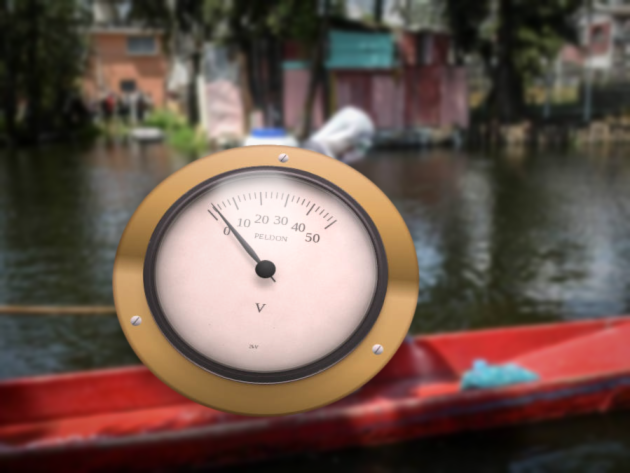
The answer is V 2
